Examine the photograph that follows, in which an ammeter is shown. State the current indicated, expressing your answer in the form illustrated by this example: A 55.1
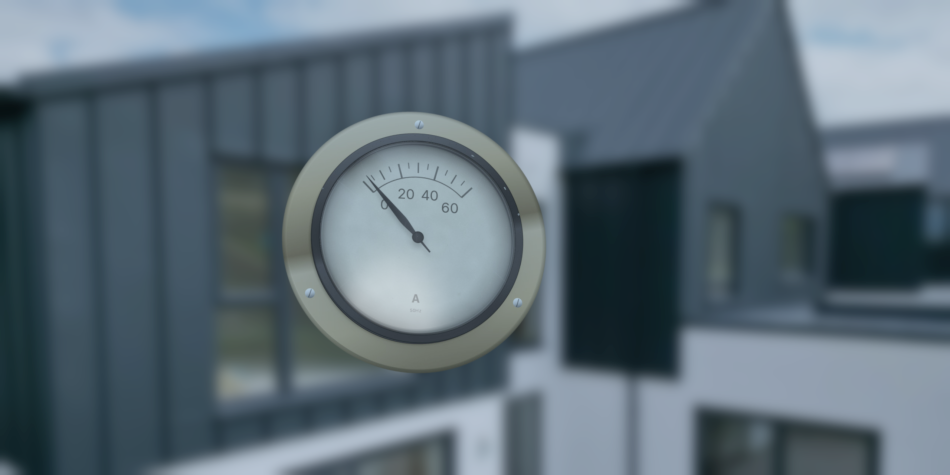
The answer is A 2.5
